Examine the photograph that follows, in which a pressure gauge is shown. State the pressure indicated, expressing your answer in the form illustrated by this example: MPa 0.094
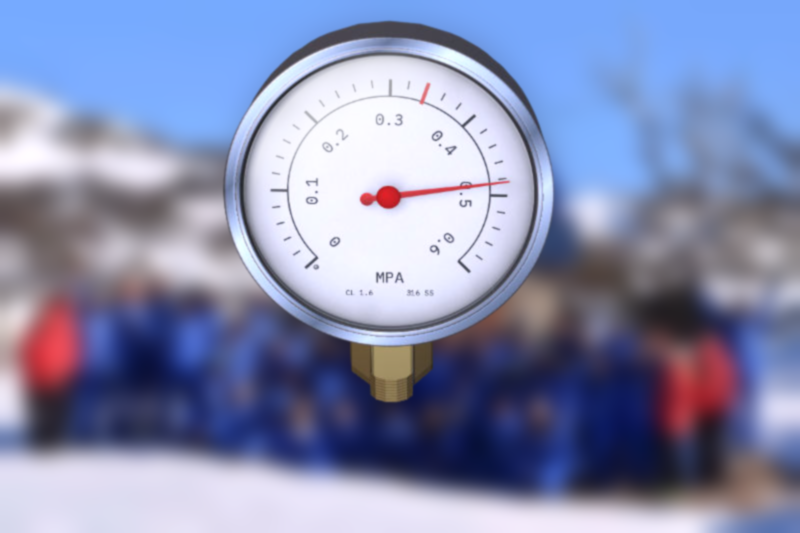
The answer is MPa 0.48
